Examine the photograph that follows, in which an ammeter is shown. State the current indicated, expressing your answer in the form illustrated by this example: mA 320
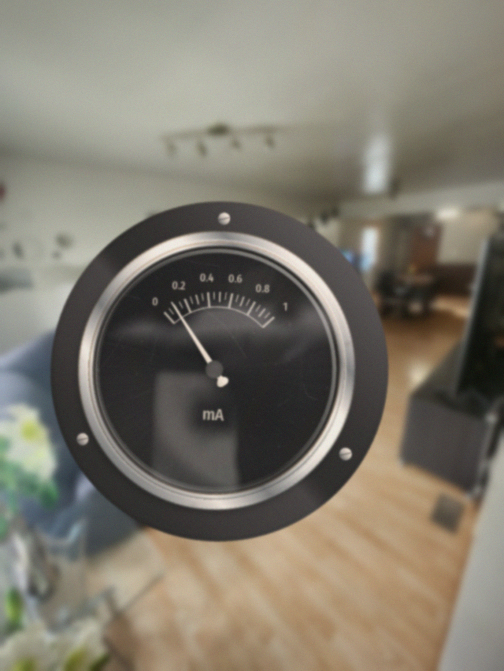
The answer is mA 0.1
